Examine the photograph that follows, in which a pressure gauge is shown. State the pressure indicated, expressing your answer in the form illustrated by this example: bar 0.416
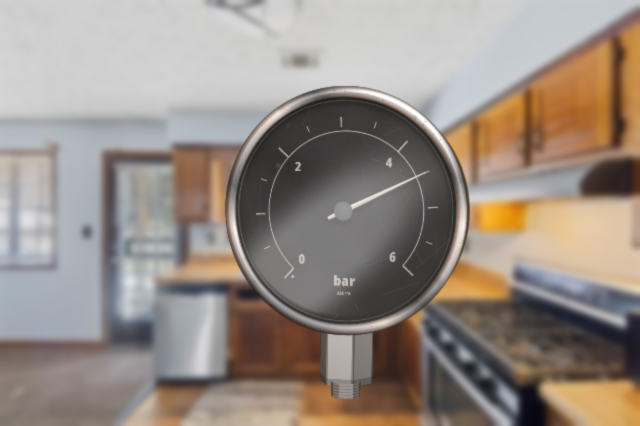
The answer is bar 4.5
